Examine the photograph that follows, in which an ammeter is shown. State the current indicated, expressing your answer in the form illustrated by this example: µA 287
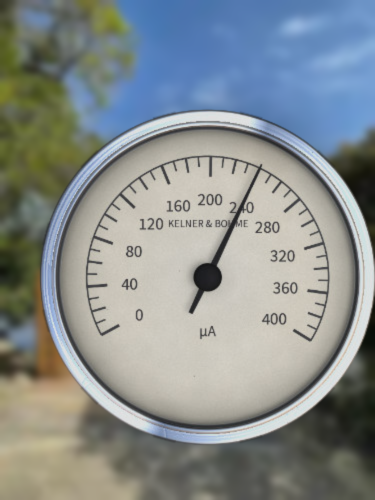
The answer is µA 240
